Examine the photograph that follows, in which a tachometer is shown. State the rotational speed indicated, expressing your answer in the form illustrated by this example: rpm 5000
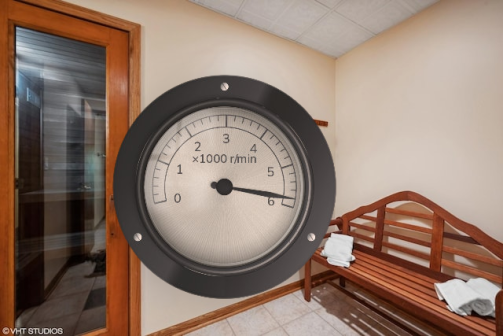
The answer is rpm 5800
